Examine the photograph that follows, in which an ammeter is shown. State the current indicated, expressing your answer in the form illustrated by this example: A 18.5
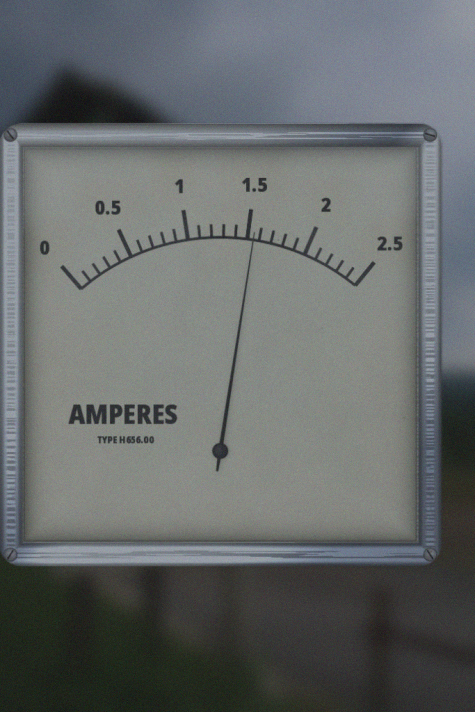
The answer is A 1.55
